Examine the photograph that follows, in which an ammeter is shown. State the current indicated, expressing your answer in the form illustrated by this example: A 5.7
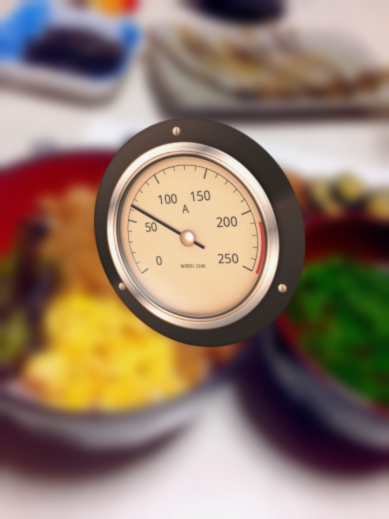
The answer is A 65
